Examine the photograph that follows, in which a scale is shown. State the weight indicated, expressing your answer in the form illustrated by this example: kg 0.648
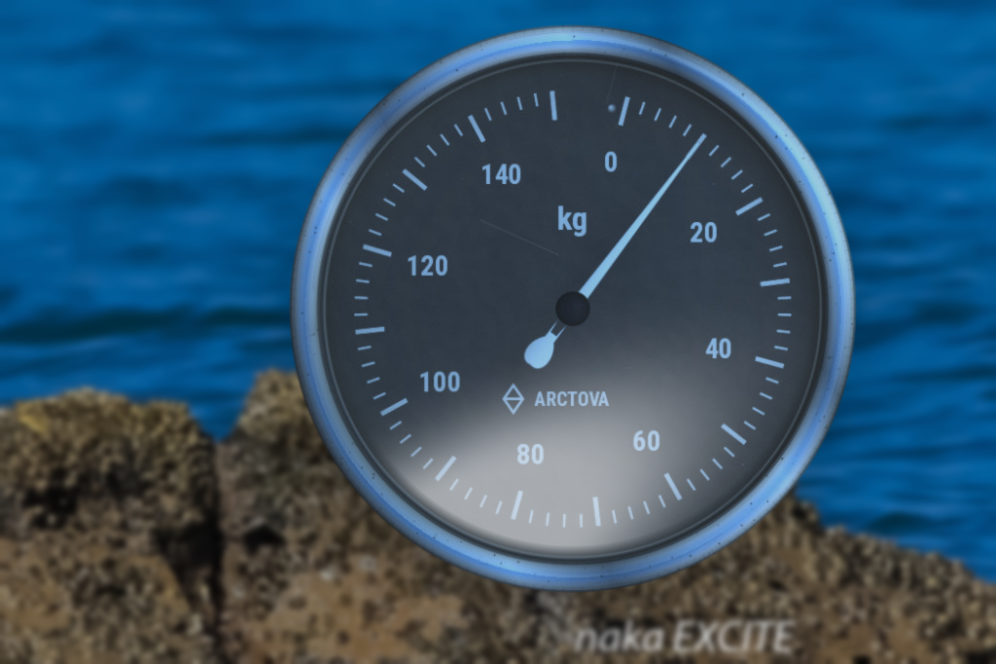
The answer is kg 10
